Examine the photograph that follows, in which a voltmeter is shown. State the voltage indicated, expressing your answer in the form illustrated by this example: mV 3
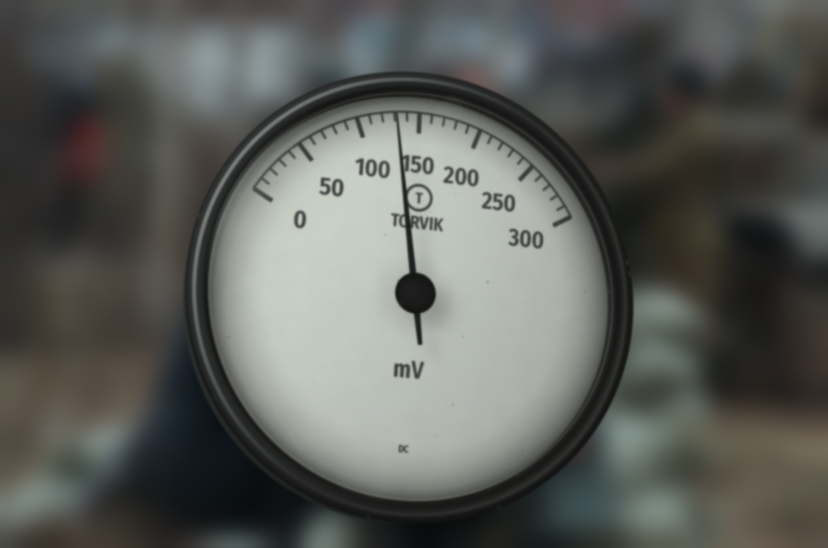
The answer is mV 130
